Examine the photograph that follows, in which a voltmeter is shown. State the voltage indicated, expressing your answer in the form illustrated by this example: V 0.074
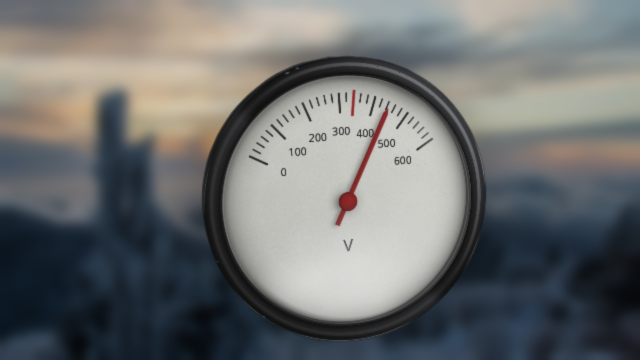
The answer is V 440
